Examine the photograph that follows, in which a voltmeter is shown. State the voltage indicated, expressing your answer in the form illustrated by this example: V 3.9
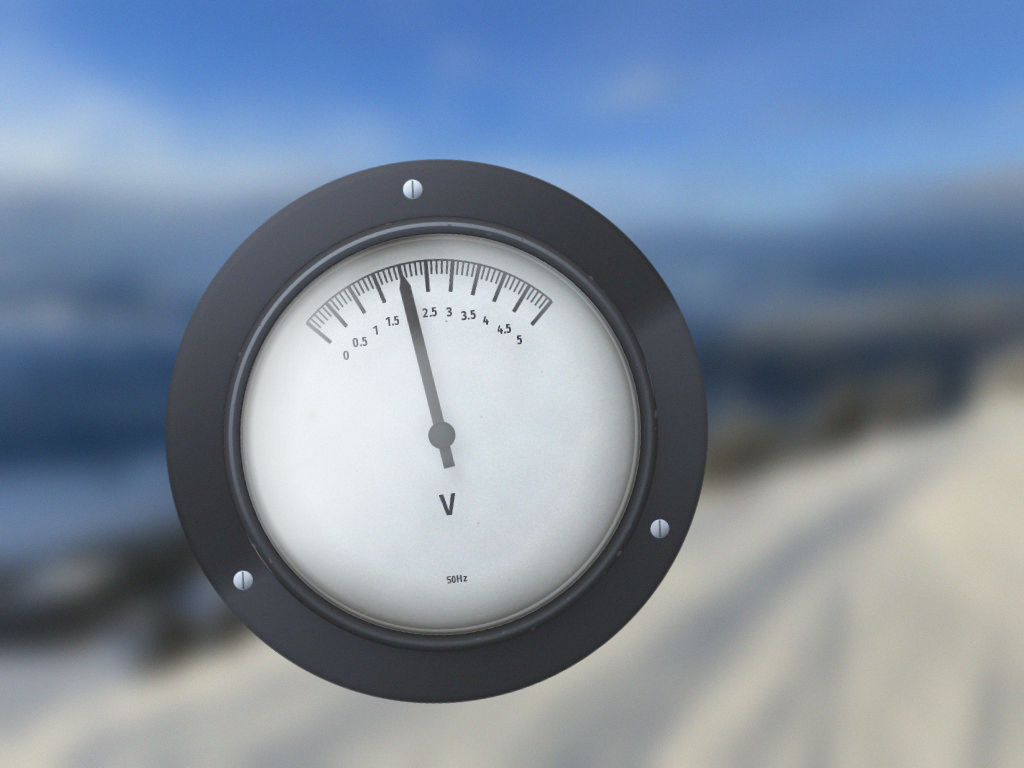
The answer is V 2
